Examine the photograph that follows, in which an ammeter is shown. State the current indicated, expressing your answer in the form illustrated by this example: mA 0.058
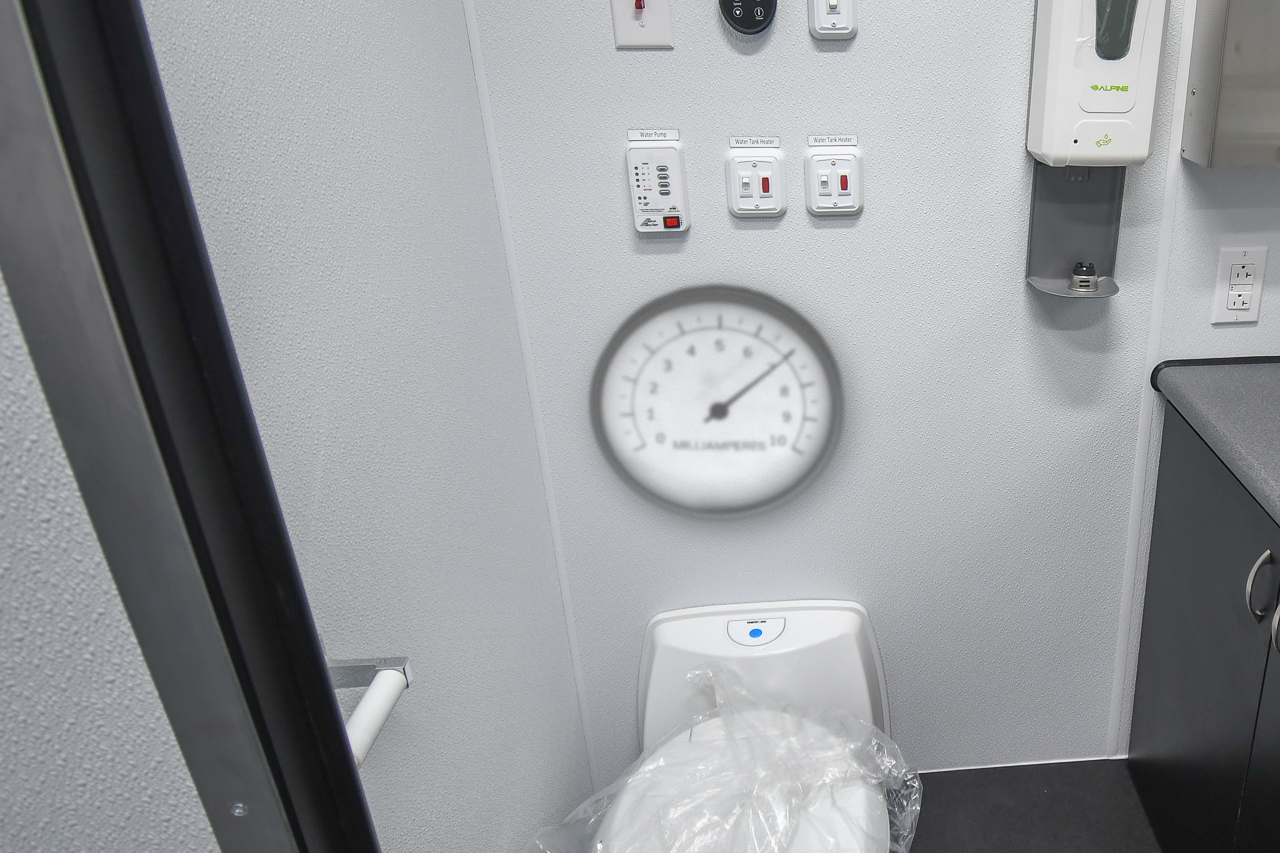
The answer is mA 7
